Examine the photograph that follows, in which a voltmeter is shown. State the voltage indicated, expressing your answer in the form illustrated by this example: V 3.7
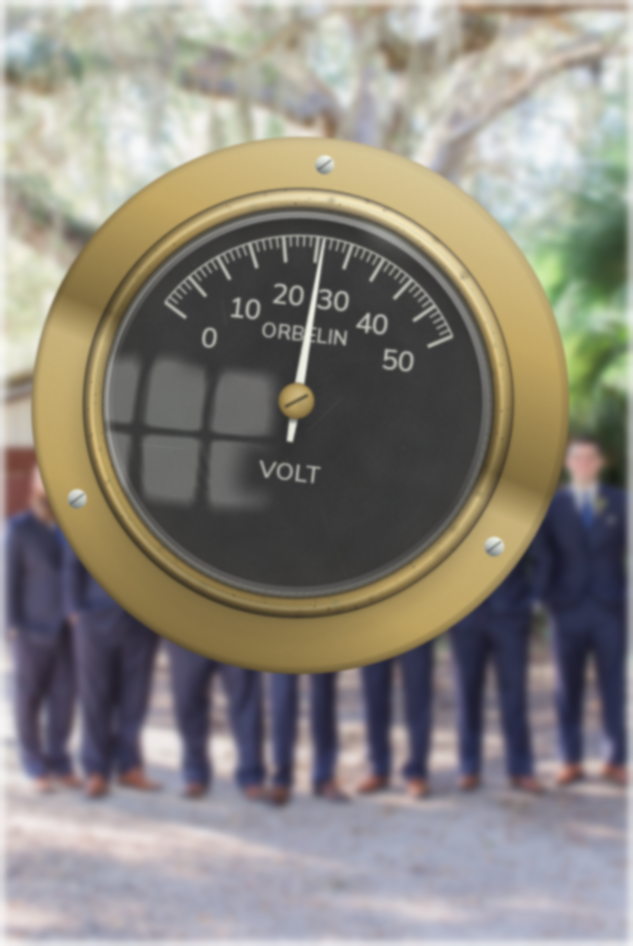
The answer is V 26
